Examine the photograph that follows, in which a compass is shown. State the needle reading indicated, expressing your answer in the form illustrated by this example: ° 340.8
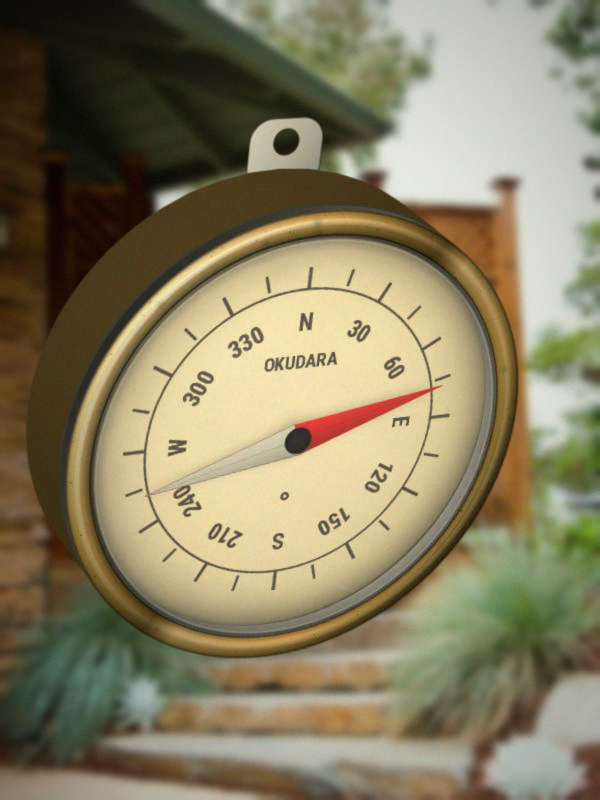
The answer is ° 75
